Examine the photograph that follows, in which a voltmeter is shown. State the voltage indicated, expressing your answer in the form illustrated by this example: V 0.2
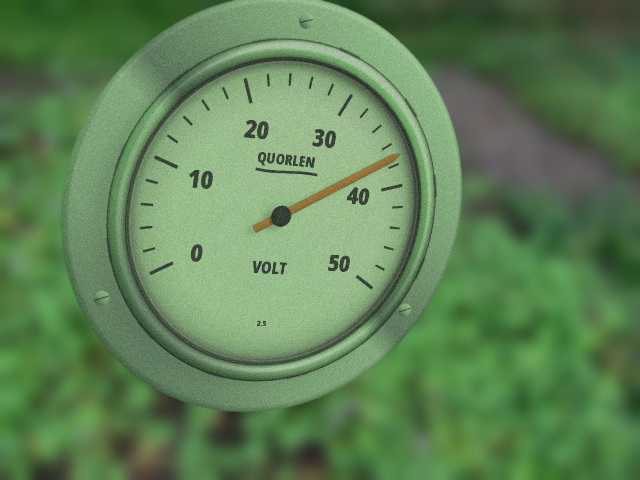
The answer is V 37
